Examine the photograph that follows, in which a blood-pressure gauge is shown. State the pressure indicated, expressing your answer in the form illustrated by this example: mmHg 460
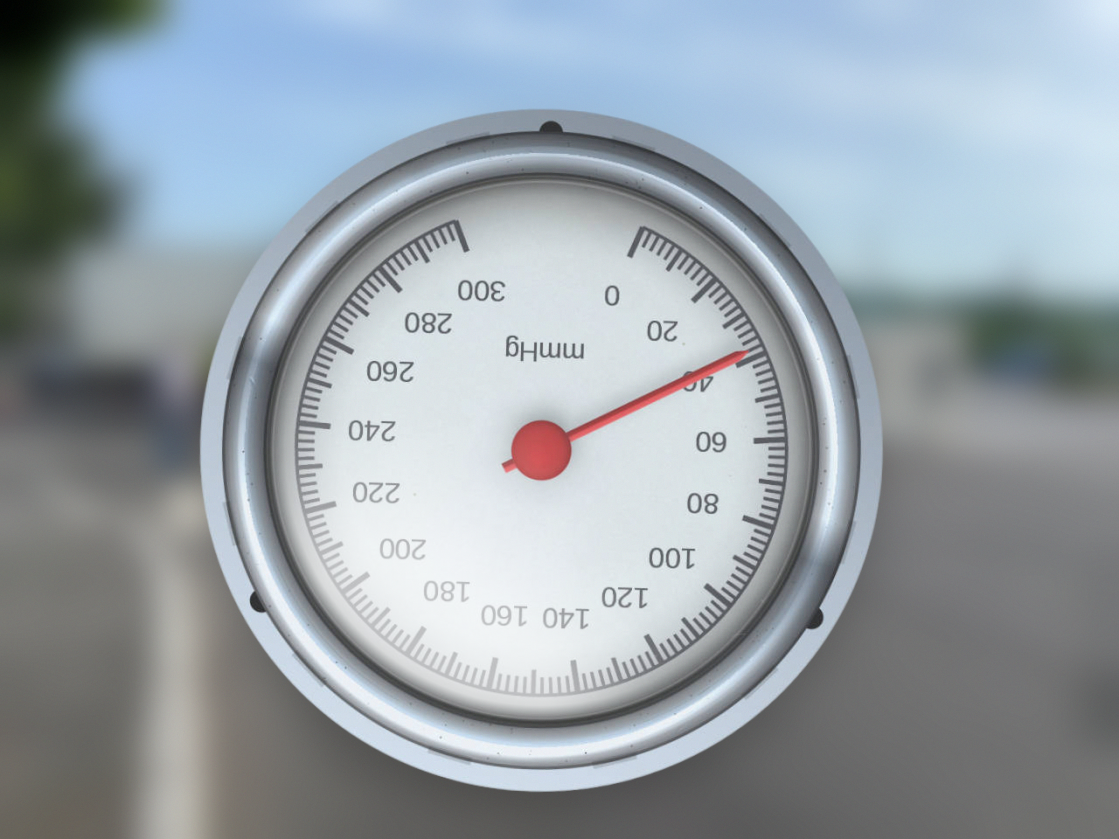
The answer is mmHg 38
